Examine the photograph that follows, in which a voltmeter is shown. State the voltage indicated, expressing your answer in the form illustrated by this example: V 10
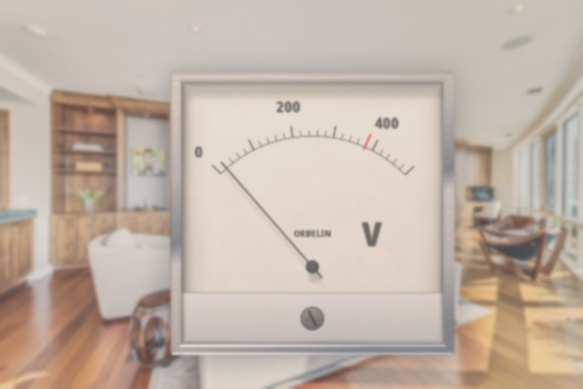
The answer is V 20
